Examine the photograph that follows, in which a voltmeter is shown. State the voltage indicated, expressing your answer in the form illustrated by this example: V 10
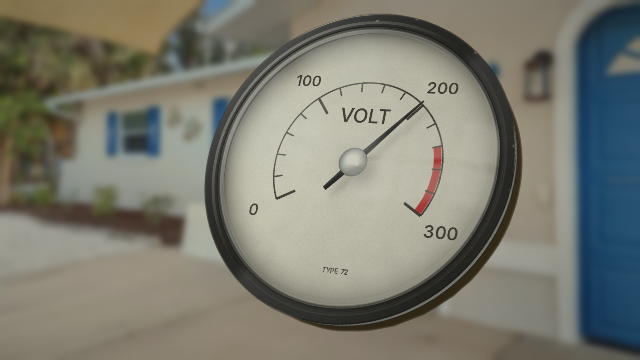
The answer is V 200
